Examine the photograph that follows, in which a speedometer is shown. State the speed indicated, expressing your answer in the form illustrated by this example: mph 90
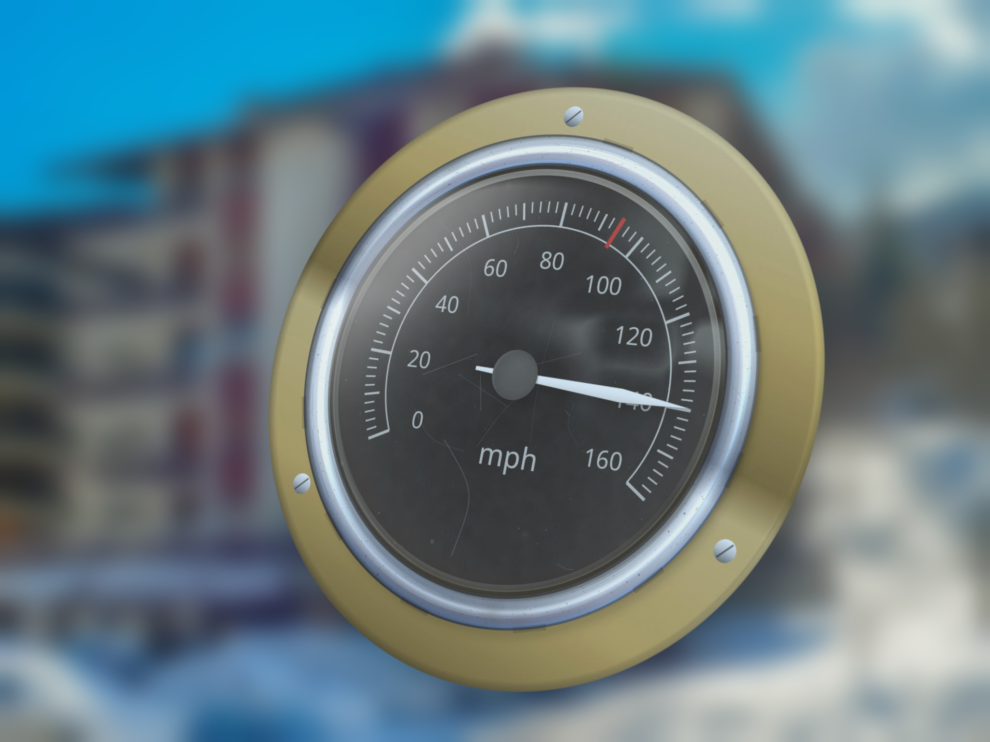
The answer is mph 140
